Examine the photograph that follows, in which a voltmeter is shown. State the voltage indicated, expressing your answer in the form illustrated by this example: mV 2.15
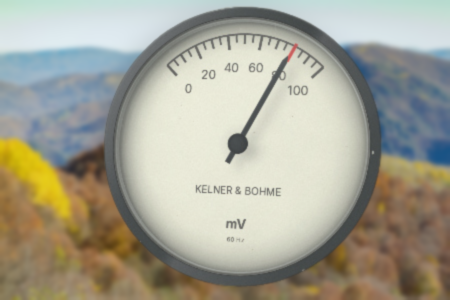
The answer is mV 80
